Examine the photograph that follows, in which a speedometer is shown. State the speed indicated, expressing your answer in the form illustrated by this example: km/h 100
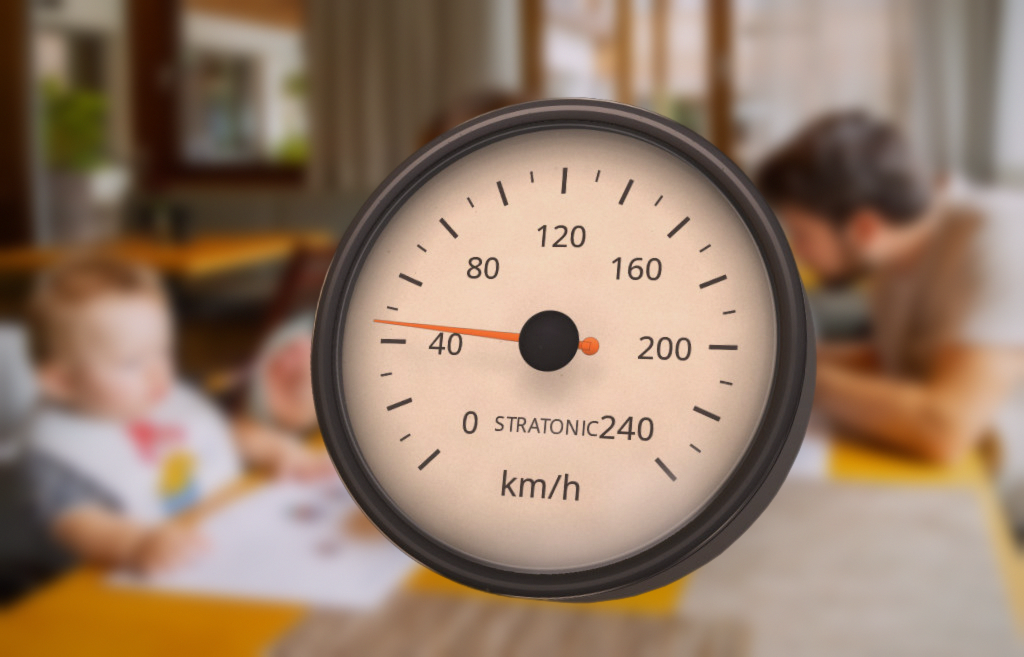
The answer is km/h 45
